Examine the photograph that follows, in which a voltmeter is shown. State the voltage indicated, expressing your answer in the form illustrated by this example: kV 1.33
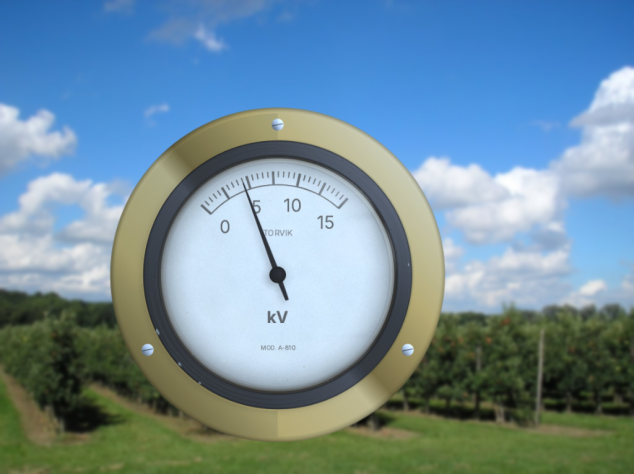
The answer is kV 4.5
